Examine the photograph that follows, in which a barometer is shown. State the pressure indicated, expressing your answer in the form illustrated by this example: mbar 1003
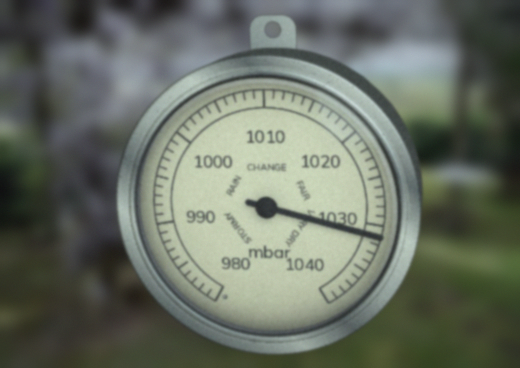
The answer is mbar 1031
